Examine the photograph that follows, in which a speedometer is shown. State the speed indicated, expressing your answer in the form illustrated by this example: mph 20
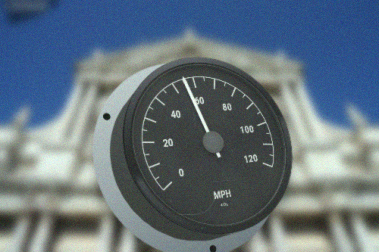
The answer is mph 55
